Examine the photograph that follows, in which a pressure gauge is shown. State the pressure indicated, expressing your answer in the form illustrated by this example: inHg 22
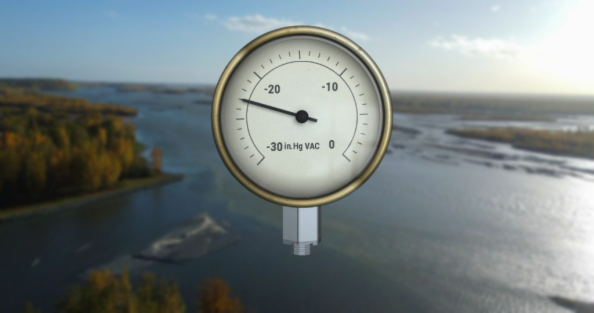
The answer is inHg -23
